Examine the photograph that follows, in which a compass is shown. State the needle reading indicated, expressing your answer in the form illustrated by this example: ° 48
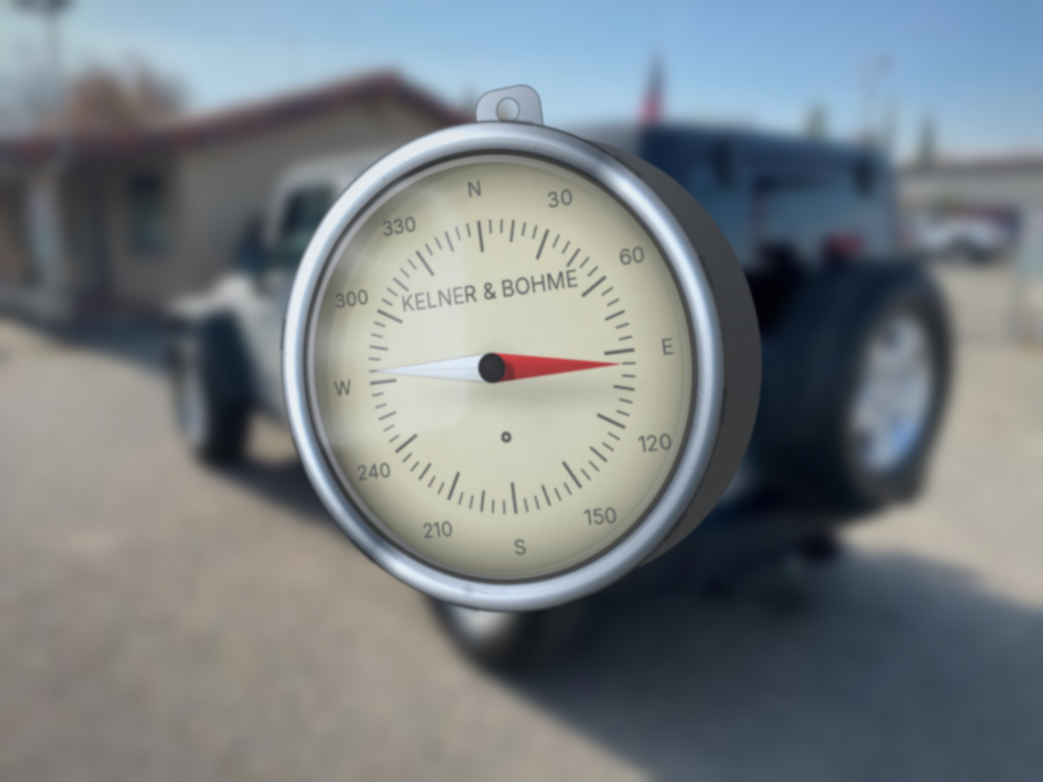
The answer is ° 95
